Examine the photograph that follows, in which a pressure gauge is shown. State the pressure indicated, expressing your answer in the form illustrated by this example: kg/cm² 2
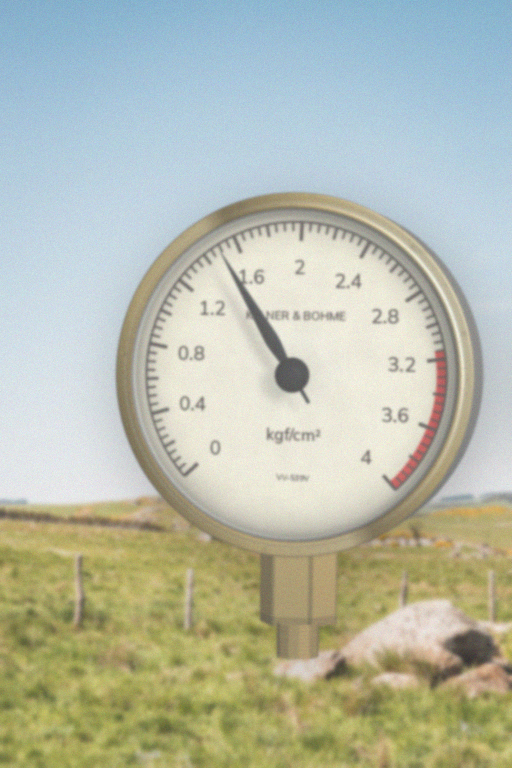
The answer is kg/cm² 1.5
